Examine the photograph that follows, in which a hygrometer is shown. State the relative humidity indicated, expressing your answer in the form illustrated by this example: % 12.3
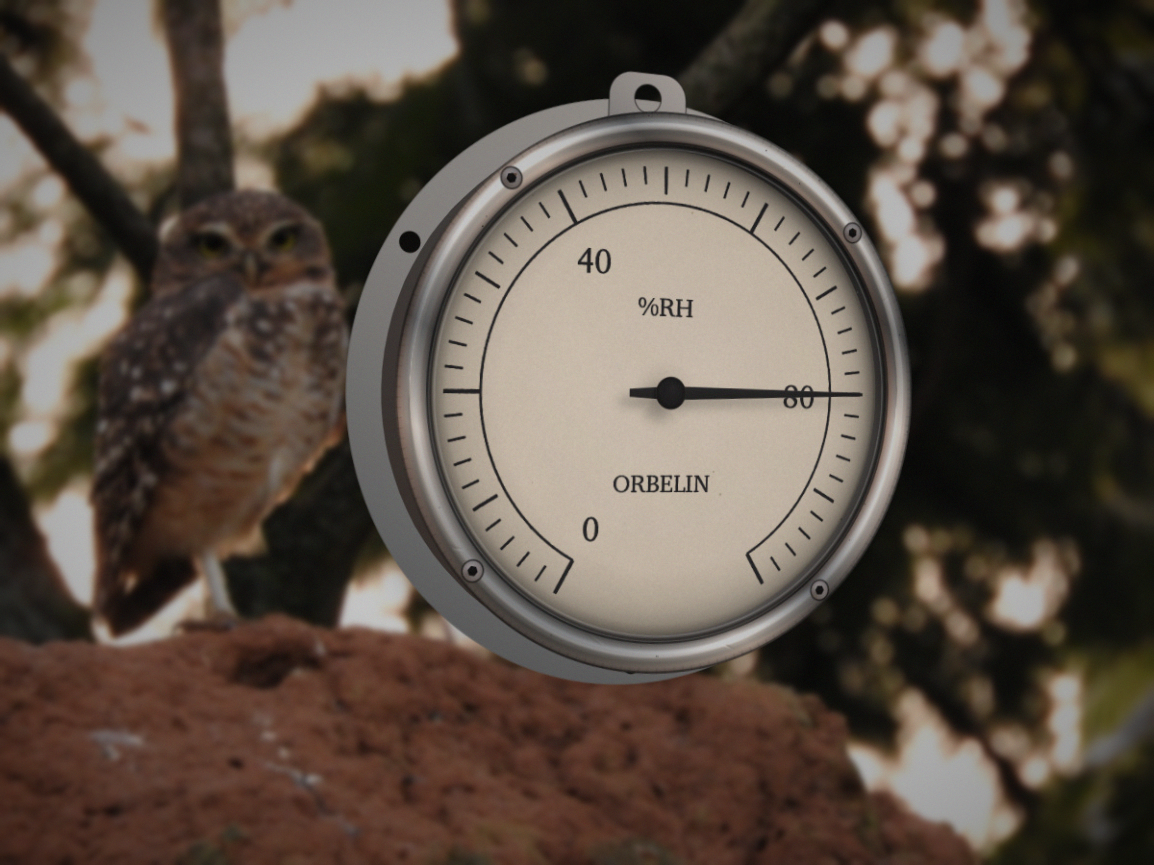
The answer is % 80
